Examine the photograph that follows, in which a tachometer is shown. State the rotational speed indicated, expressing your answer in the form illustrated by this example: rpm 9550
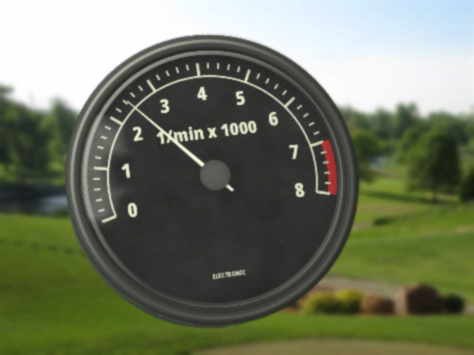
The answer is rpm 2400
